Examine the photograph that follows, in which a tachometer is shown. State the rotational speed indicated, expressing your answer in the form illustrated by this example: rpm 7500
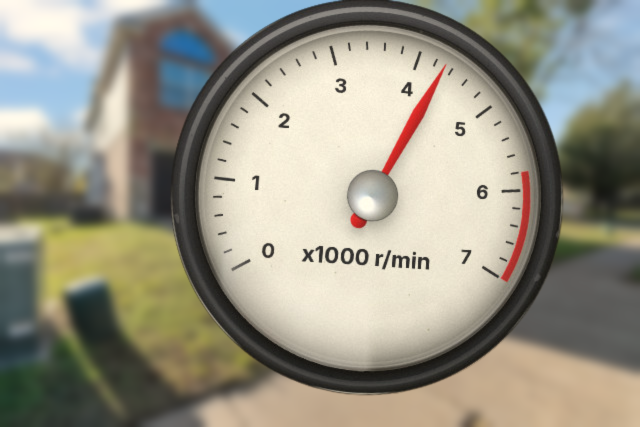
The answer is rpm 4300
